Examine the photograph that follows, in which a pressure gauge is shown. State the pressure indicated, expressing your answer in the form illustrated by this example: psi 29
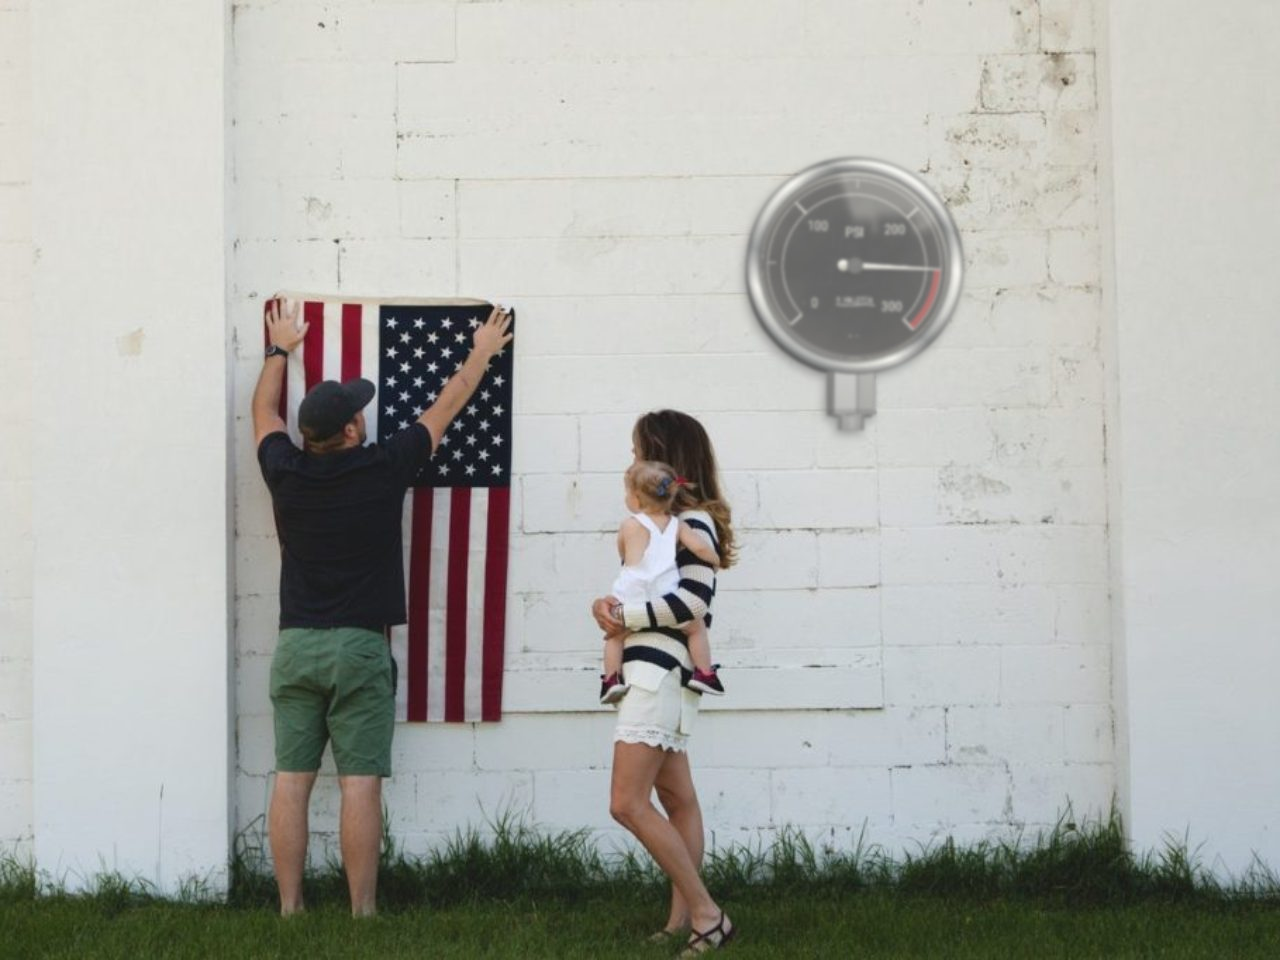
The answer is psi 250
